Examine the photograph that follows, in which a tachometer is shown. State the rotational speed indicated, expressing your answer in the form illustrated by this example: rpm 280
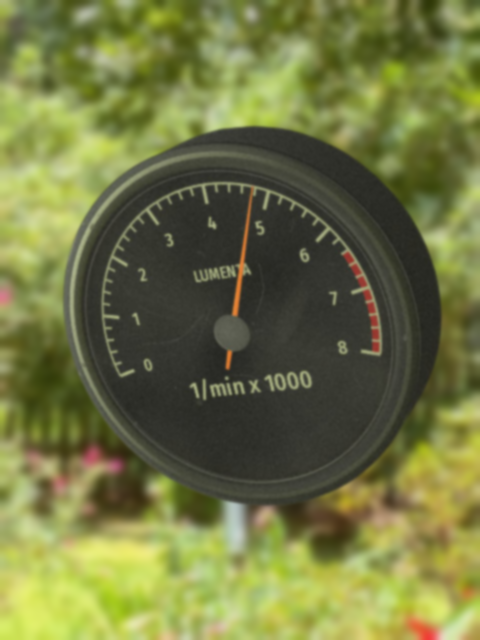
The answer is rpm 4800
